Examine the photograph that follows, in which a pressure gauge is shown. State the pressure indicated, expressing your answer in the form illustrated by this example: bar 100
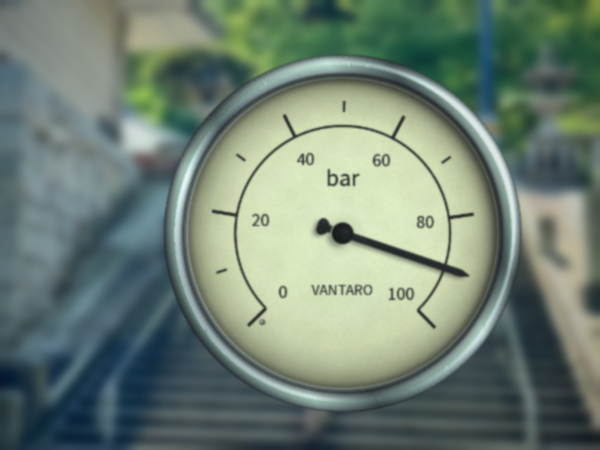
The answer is bar 90
